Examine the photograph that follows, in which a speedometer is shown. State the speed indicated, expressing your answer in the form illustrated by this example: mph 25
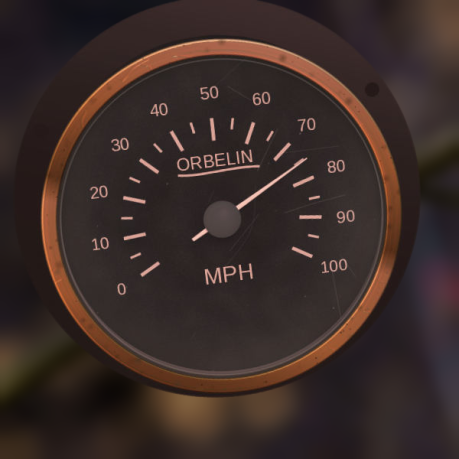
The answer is mph 75
